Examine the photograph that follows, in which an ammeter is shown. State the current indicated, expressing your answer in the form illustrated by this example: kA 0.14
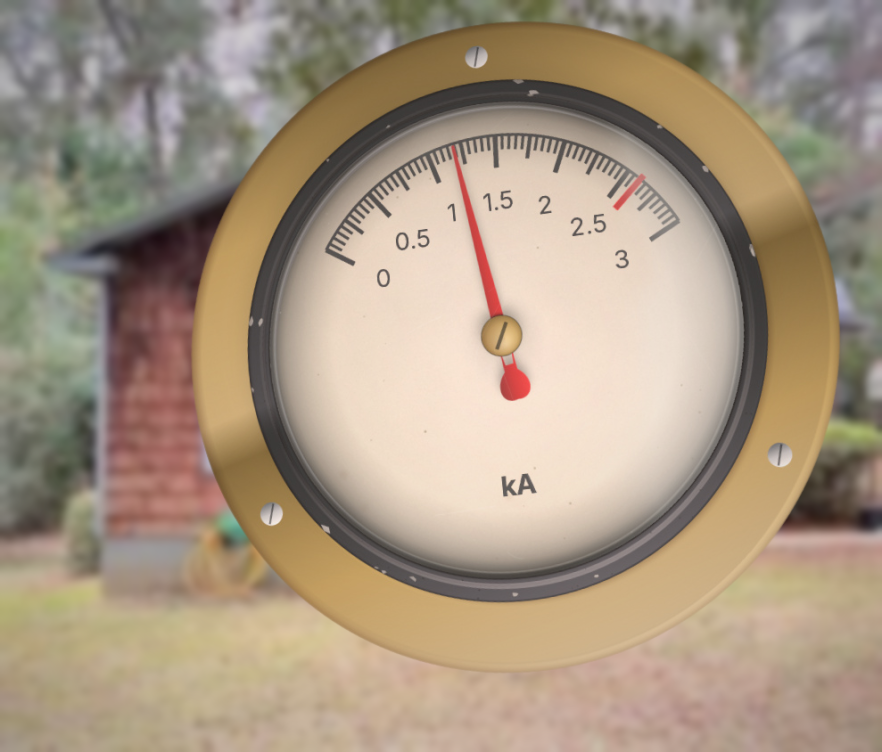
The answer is kA 1.2
